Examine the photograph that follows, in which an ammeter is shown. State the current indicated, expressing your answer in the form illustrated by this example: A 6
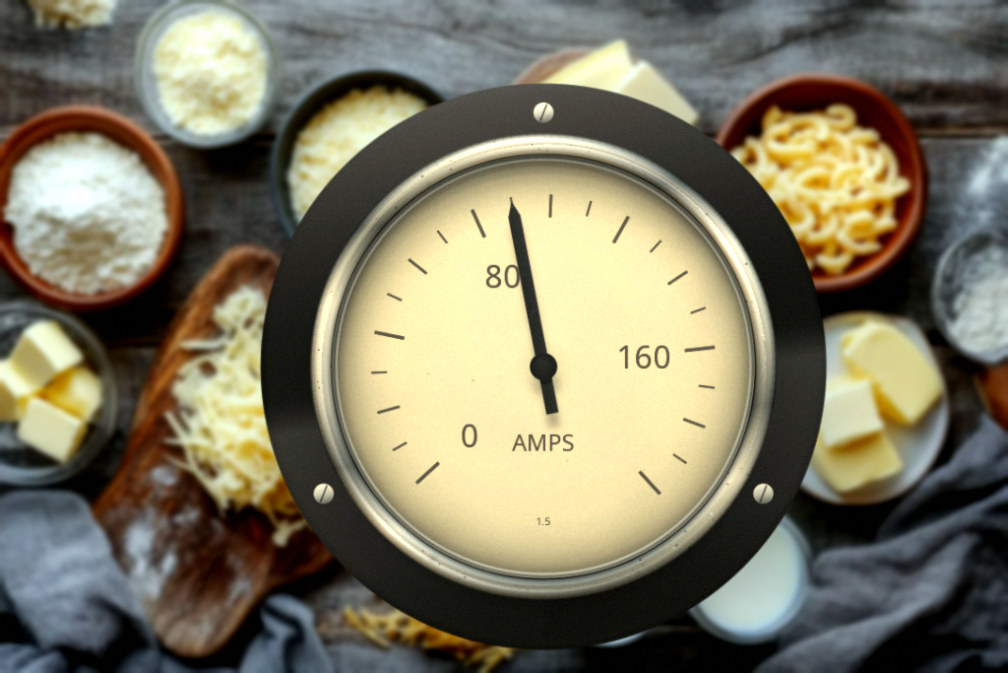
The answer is A 90
